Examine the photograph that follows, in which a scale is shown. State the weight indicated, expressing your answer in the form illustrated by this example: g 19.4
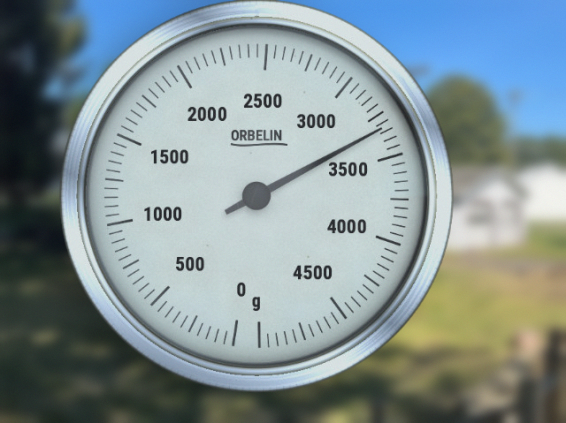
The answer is g 3325
